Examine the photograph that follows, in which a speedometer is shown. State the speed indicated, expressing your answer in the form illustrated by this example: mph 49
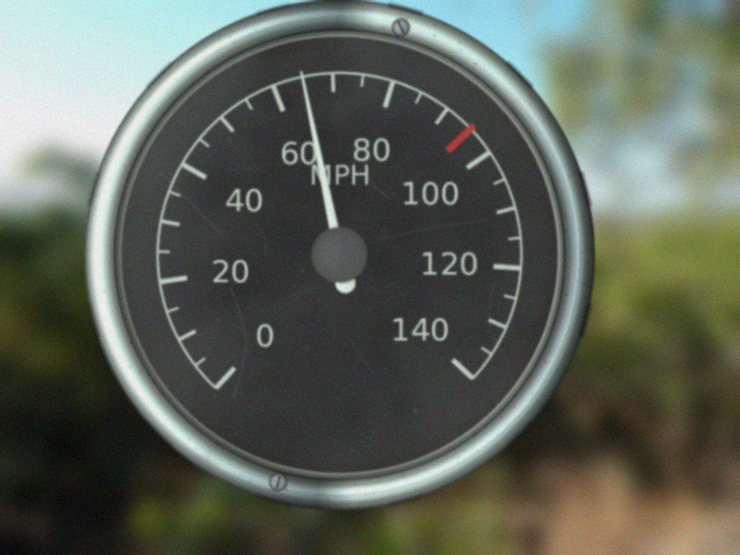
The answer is mph 65
